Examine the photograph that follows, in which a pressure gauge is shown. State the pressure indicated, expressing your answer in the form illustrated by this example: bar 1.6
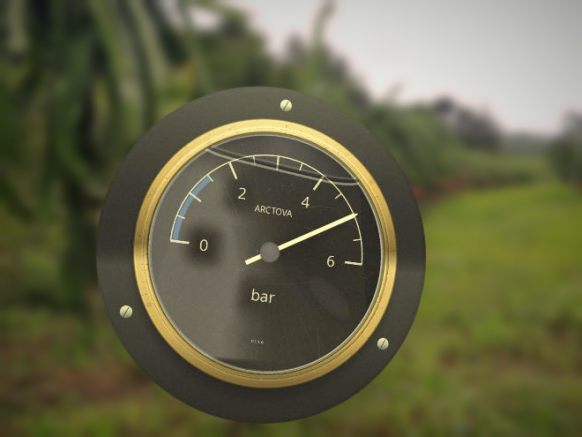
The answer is bar 5
